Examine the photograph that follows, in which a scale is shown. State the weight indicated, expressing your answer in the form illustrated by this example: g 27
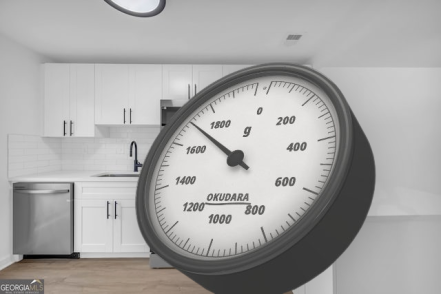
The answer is g 1700
